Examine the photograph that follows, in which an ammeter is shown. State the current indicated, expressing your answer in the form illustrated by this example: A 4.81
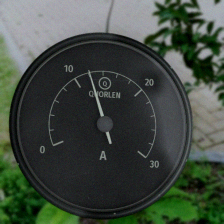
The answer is A 12
